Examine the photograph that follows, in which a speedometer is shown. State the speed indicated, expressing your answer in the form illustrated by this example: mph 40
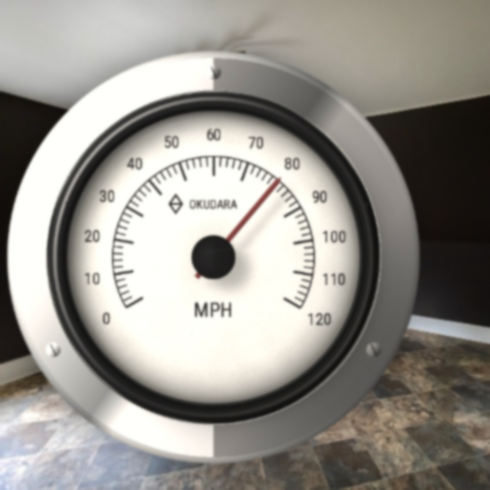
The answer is mph 80
